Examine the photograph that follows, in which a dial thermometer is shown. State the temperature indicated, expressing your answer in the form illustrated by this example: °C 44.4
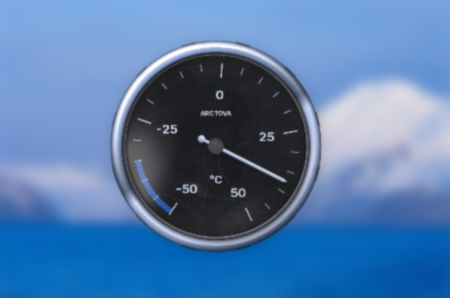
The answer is °C 37.5
